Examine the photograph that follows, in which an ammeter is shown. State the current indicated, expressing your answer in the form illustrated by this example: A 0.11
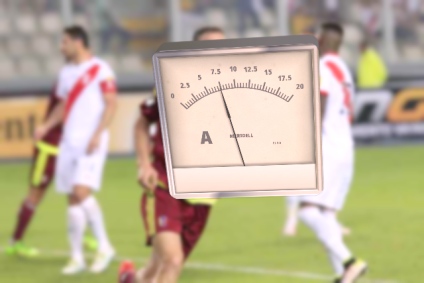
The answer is A 7.5
